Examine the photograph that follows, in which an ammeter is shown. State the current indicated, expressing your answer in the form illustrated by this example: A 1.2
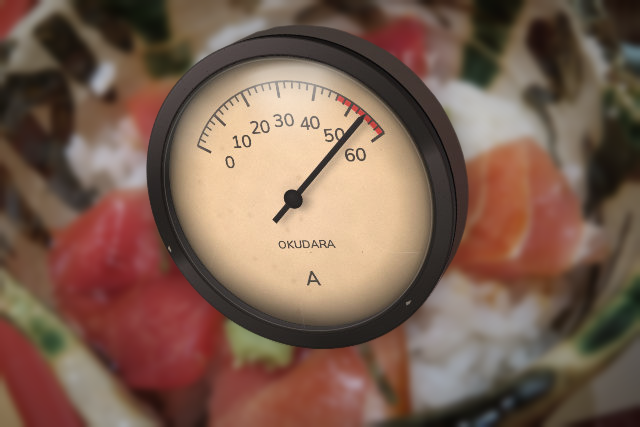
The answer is A 54
